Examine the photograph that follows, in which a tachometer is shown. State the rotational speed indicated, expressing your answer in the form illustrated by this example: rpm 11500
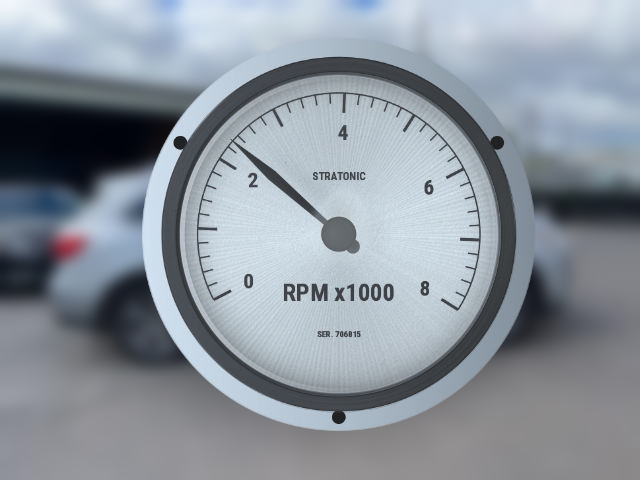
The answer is rpm 2300
